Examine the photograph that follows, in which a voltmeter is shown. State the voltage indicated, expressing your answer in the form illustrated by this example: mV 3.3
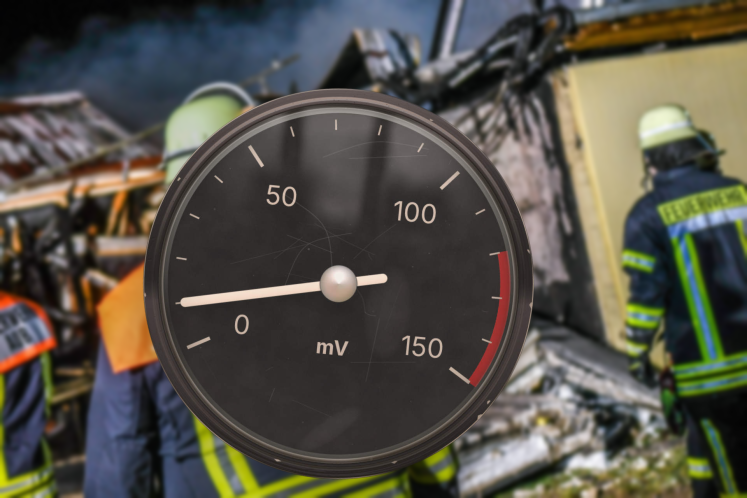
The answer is mV 10
